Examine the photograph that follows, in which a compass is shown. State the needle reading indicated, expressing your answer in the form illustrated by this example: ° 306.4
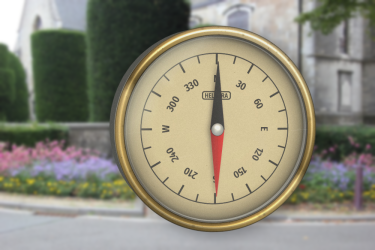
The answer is ° 180
